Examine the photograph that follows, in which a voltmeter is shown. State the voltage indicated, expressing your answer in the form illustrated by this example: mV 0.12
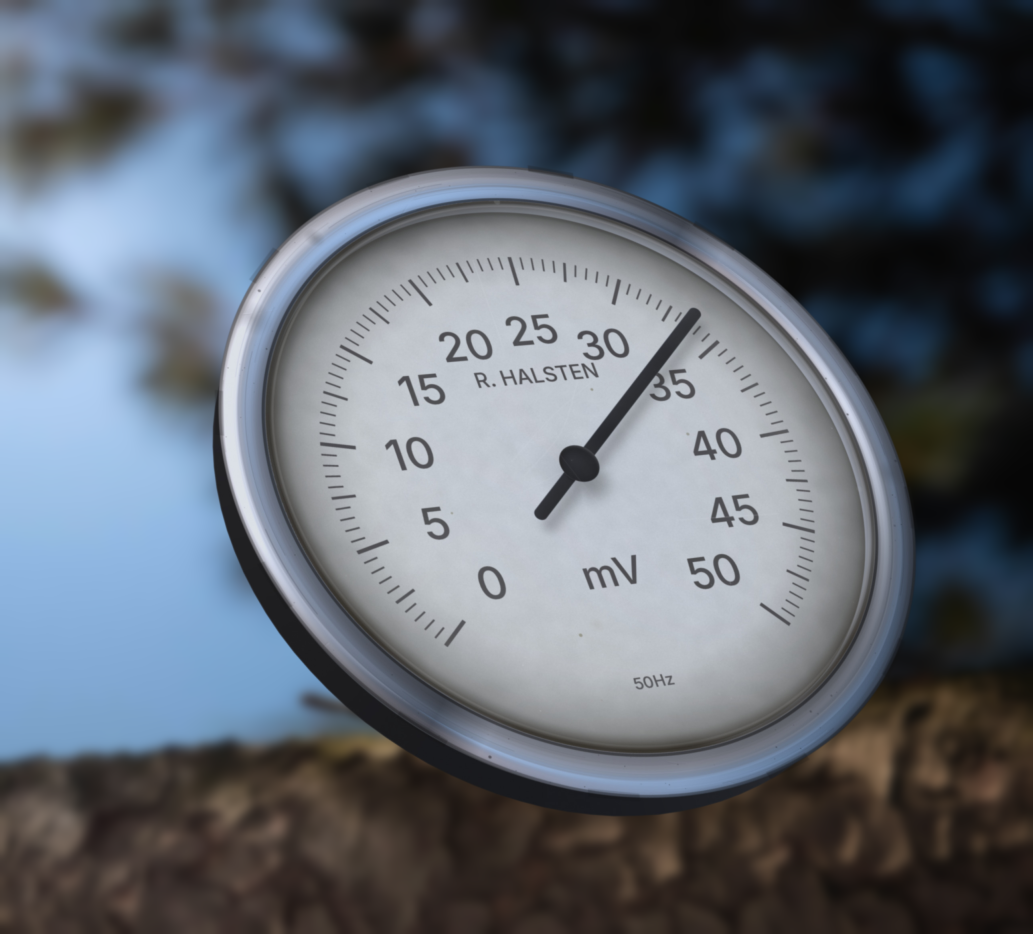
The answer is mV 33.5
